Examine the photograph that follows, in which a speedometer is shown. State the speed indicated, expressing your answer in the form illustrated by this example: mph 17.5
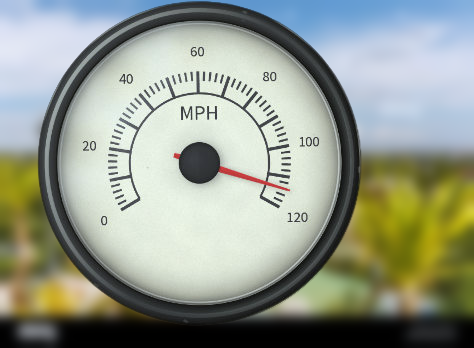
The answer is mph 114
